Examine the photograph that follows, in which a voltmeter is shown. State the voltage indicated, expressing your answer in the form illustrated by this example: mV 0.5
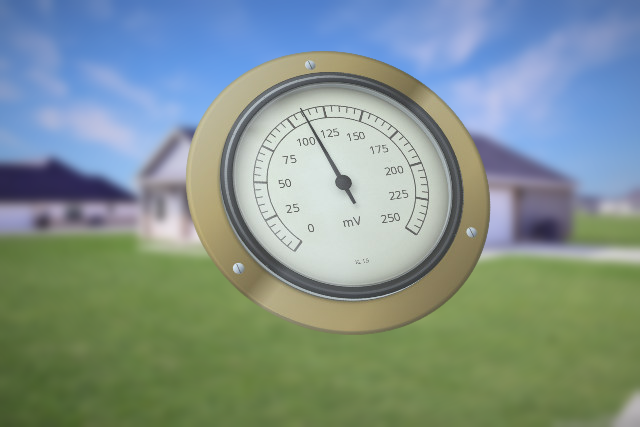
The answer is mV 110
